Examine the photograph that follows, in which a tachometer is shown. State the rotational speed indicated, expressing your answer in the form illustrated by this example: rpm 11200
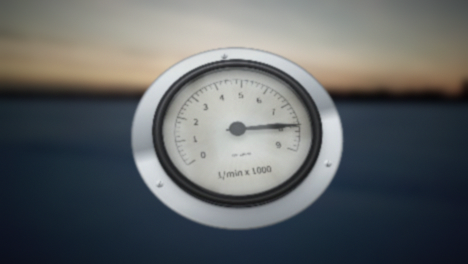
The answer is rpm 8000
